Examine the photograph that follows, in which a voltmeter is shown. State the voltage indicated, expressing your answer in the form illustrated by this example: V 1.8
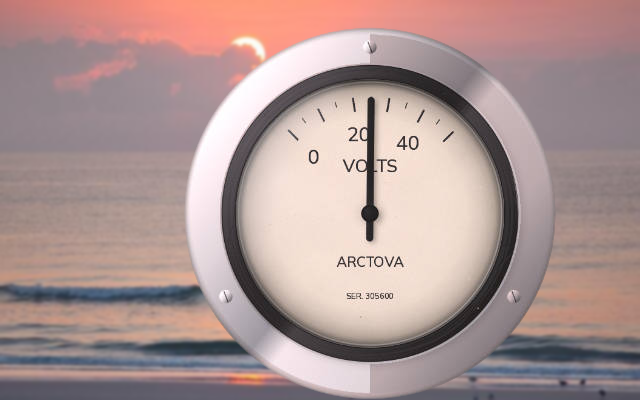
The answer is V 25
